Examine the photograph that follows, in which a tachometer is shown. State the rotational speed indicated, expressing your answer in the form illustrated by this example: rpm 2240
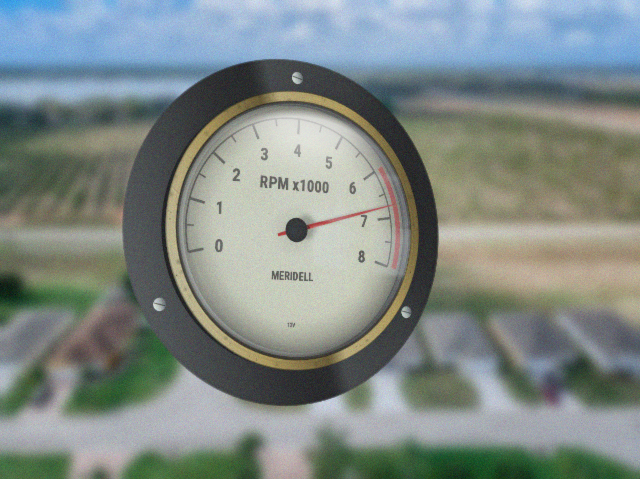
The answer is rpm 6750
